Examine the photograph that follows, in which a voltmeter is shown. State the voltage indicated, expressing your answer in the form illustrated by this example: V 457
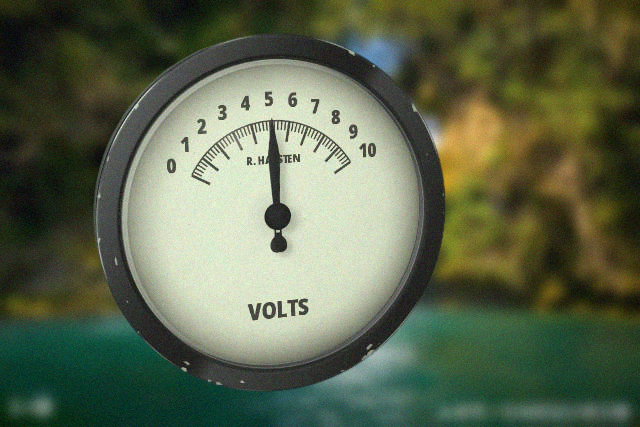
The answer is V 5
